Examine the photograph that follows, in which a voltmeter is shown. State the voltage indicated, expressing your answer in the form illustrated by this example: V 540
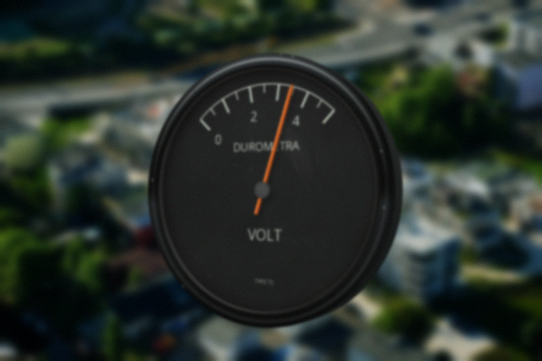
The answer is V 3.5
